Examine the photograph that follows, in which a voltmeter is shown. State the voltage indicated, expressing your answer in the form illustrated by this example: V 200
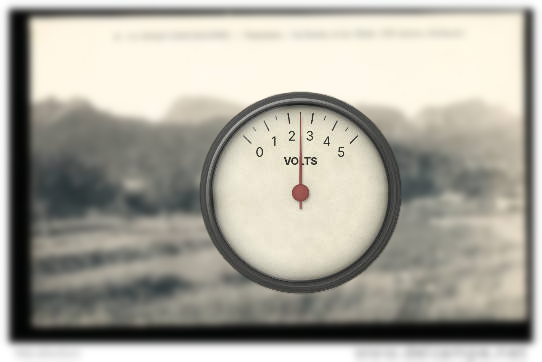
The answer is V 2.5
